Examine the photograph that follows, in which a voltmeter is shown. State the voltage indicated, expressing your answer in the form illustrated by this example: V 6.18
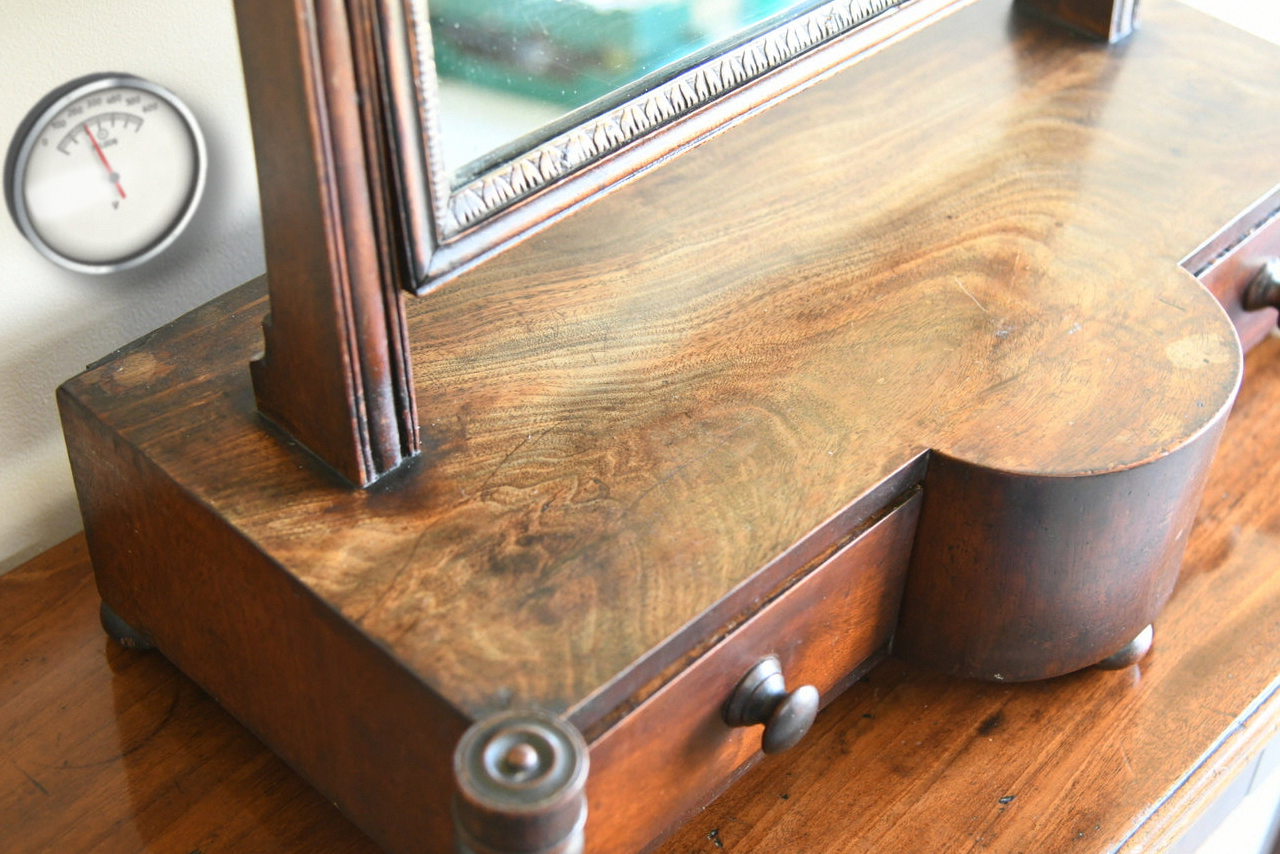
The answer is V 200
